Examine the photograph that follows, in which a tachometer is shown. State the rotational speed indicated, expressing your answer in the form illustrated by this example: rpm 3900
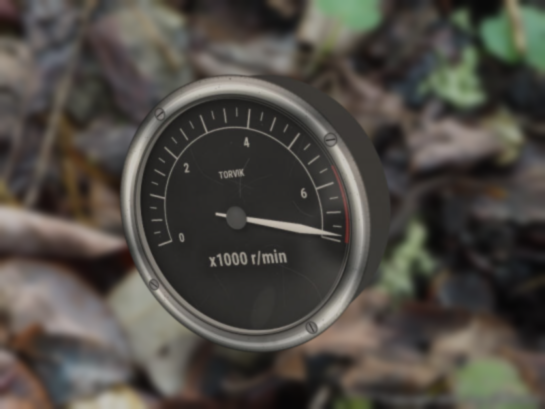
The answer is rpm 6875
